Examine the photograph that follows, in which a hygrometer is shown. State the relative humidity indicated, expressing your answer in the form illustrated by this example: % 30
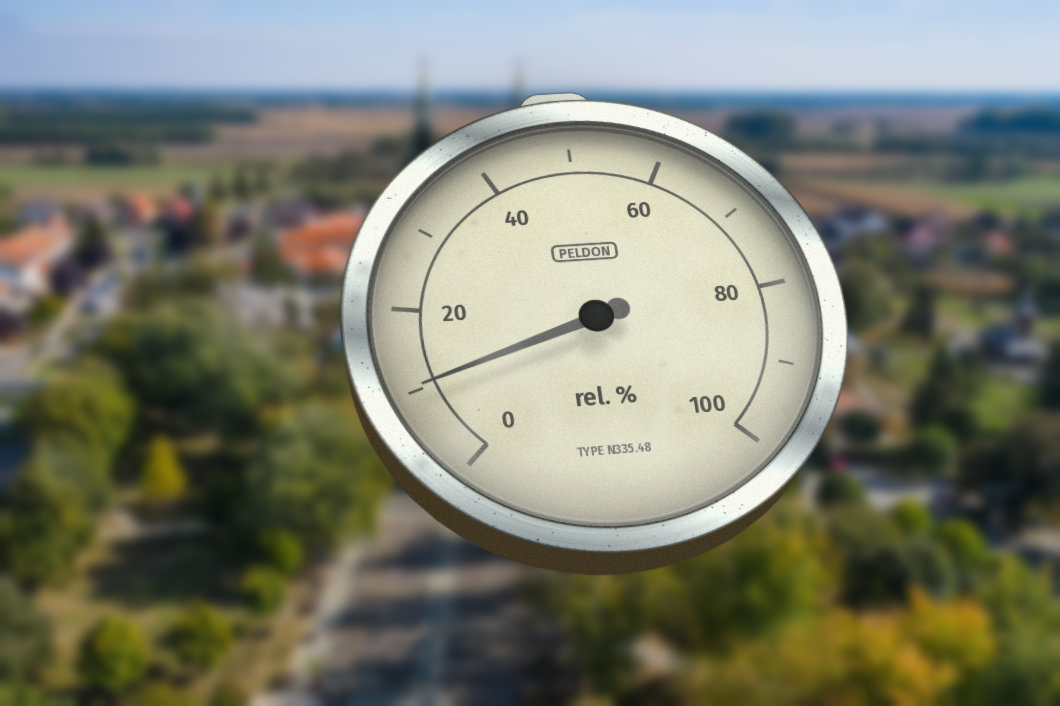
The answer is % 10
